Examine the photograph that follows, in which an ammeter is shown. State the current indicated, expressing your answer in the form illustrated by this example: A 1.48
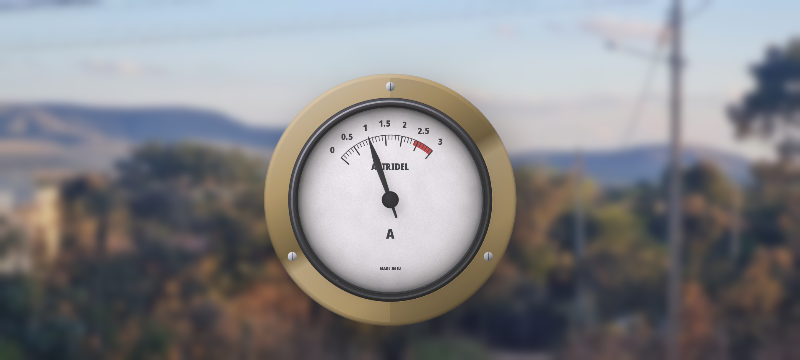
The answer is A 1
